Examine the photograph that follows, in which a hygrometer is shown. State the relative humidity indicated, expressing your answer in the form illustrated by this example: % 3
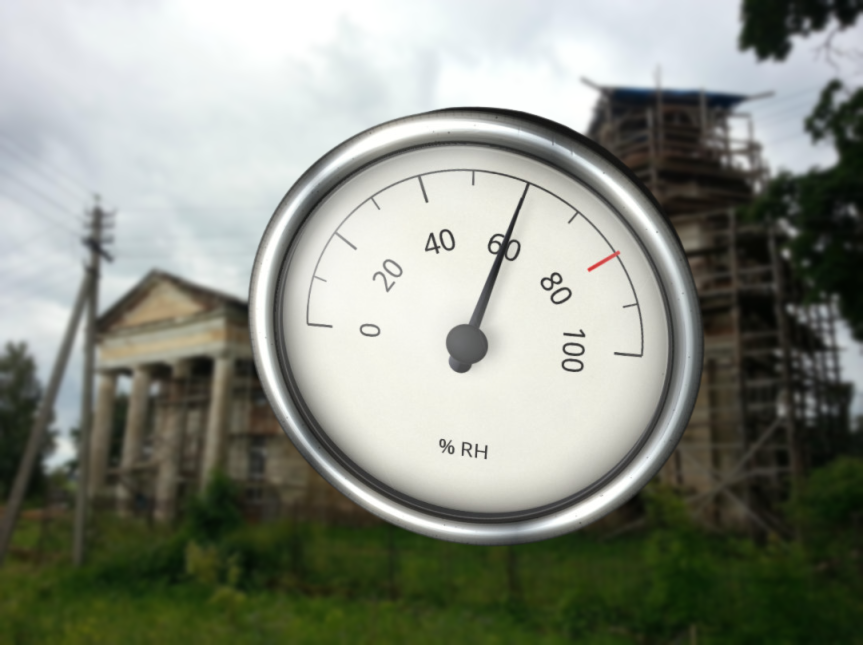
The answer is % 60
